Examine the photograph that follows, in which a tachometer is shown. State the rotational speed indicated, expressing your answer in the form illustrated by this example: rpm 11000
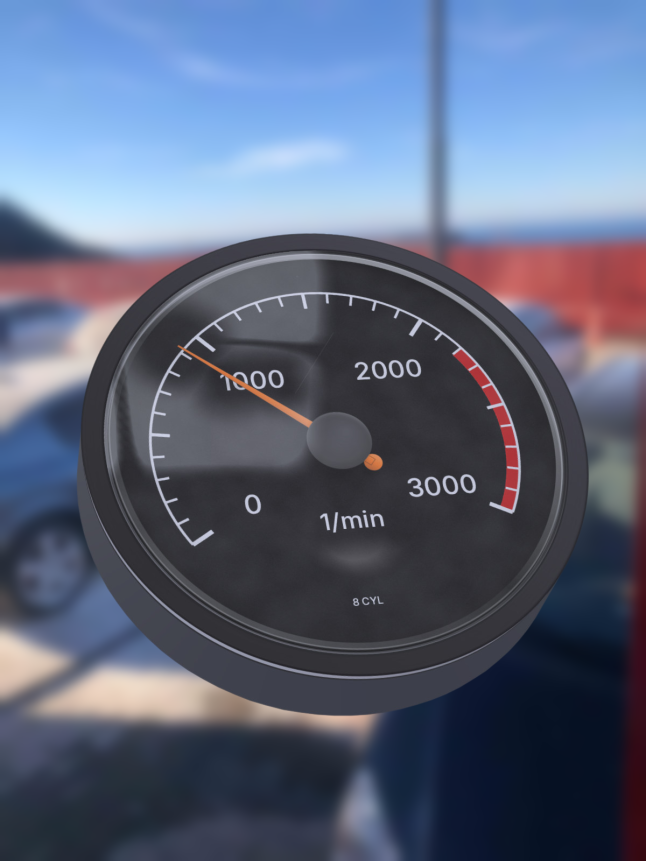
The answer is rpm 900
